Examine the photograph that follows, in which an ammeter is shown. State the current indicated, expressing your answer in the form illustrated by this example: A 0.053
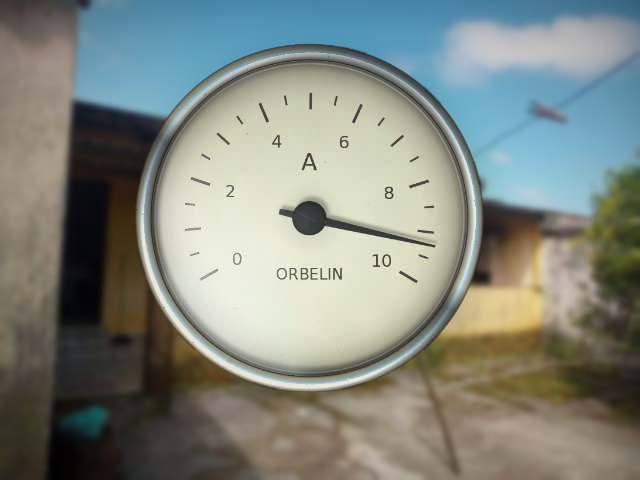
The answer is A 9.25
